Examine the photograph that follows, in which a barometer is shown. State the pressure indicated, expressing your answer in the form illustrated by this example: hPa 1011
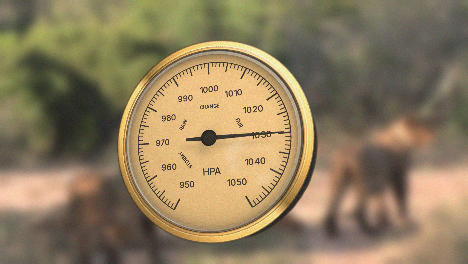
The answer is hPa 1030
